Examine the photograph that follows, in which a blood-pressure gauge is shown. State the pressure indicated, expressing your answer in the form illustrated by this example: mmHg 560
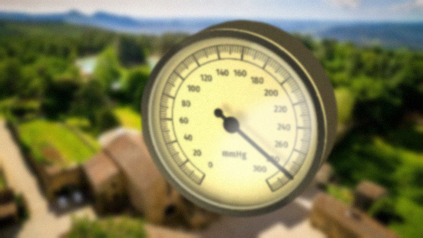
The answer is mmHg 280
